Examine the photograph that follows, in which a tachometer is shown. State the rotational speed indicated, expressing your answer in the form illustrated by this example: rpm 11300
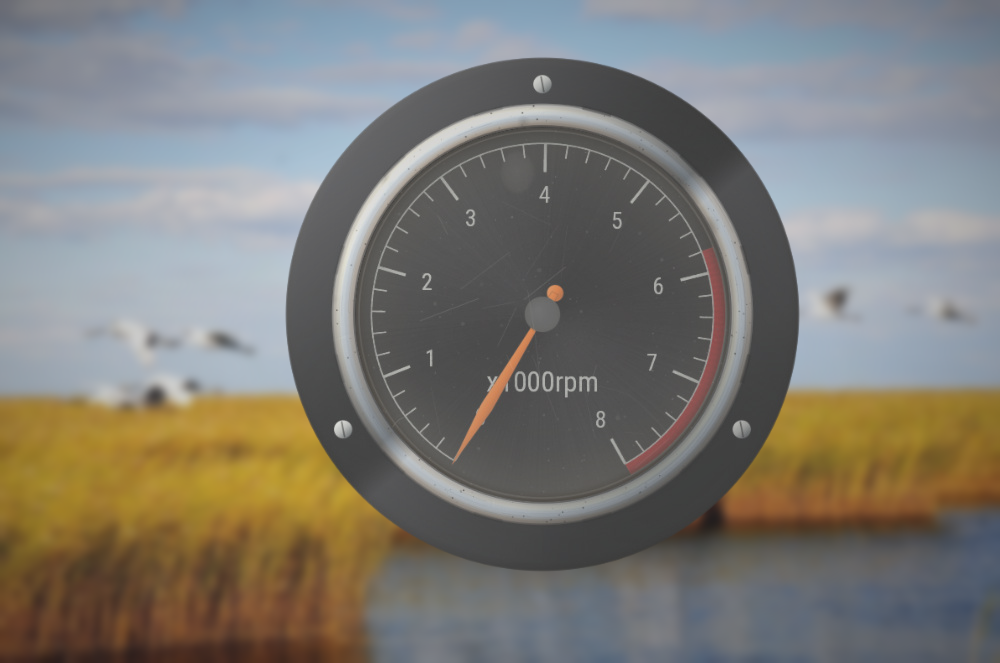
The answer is rpm 0
